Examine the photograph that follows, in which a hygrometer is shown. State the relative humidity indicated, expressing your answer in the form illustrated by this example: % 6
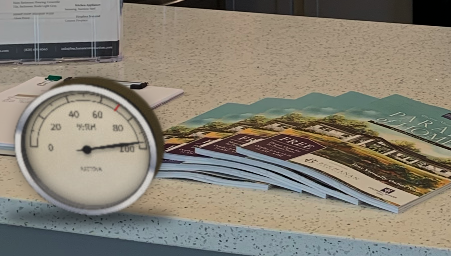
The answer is % 95
